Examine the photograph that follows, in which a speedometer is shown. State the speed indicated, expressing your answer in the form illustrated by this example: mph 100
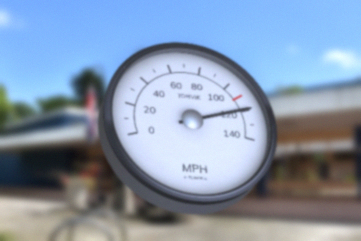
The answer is mph 120
